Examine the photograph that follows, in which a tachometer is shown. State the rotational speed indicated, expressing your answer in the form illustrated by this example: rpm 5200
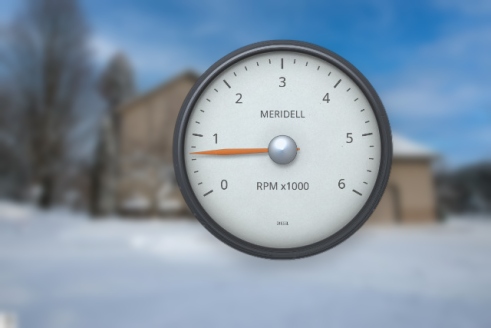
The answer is rpm 700
